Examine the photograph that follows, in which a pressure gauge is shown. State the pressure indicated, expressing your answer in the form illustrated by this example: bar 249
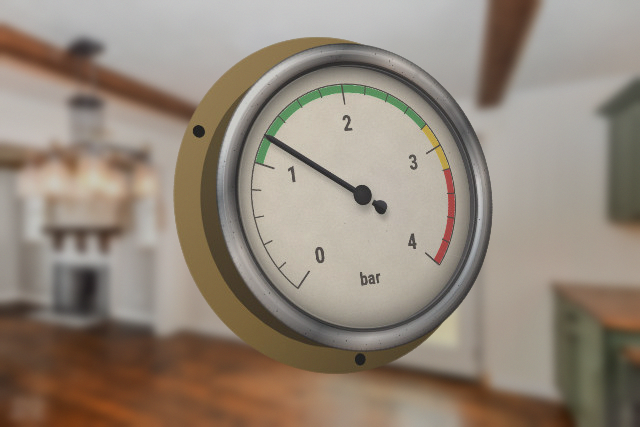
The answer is bar 1.2
